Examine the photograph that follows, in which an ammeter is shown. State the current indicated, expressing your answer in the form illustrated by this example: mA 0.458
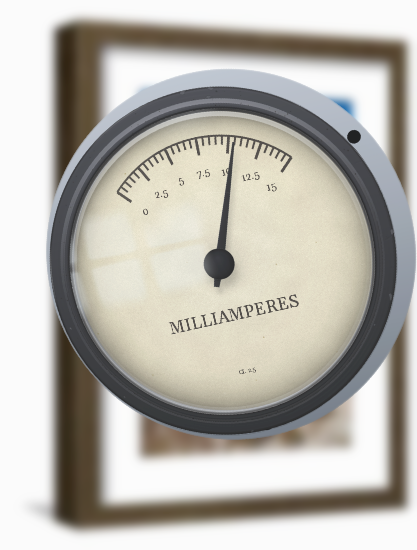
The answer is mA 10.5
